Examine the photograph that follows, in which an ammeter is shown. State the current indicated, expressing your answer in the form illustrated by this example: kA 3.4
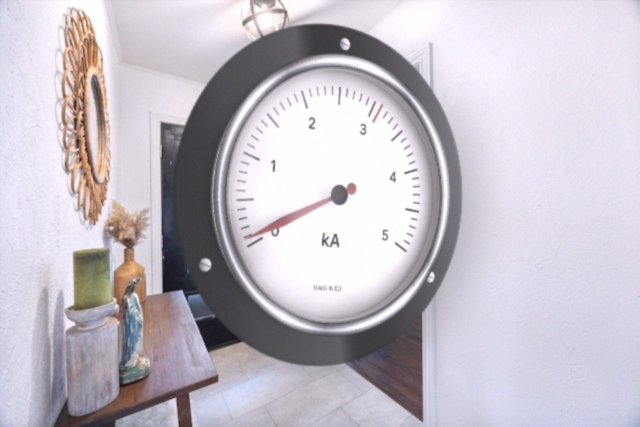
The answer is kA 0.1
